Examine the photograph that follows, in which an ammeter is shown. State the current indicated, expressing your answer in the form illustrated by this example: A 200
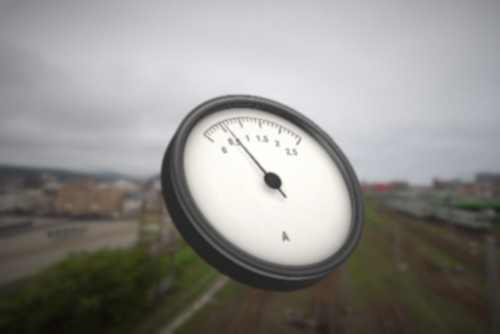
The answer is A 0.5
